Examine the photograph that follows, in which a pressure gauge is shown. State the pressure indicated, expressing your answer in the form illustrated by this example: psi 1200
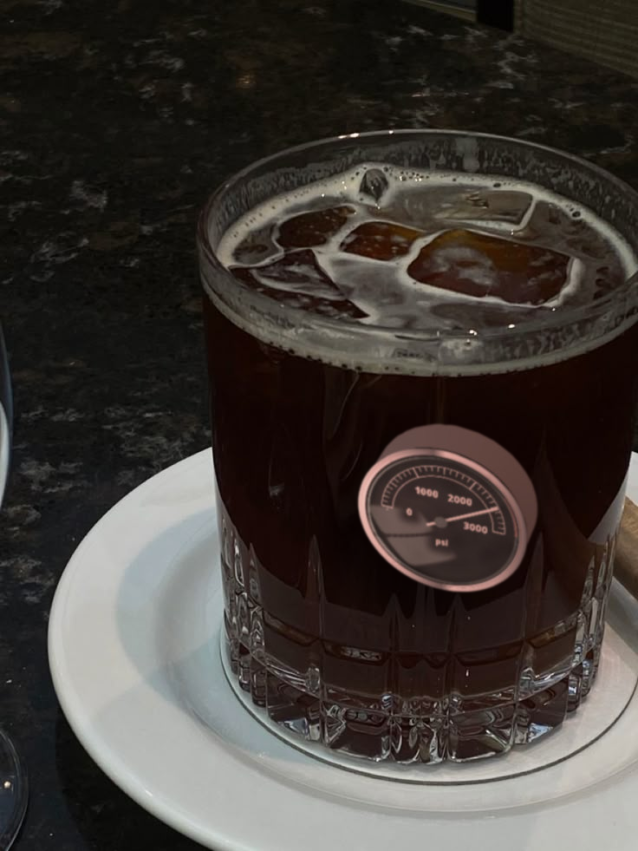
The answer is psi 2500
